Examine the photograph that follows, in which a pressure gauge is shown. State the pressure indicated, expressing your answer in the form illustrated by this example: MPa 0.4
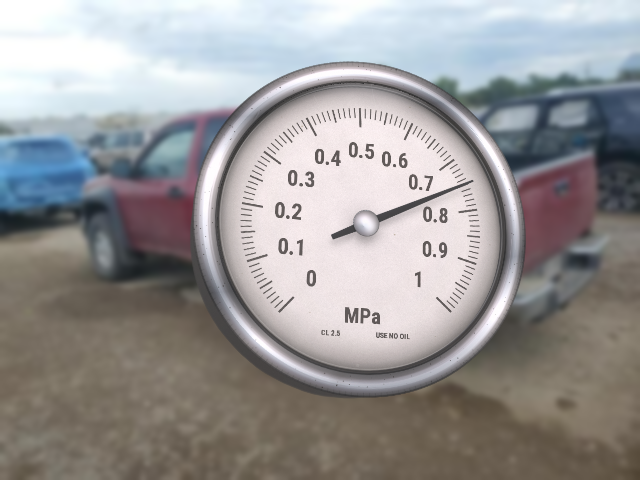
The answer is MPa 0.75
